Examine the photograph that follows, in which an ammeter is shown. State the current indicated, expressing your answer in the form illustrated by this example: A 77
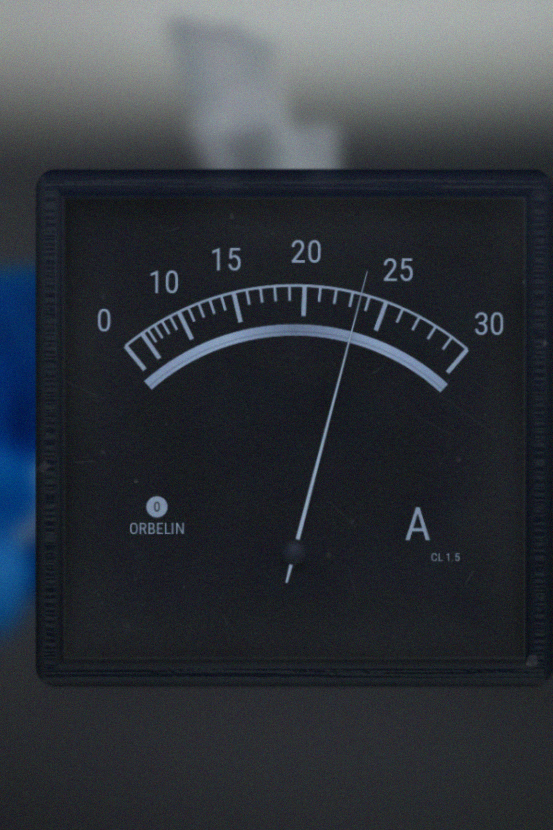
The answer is A 23.5
